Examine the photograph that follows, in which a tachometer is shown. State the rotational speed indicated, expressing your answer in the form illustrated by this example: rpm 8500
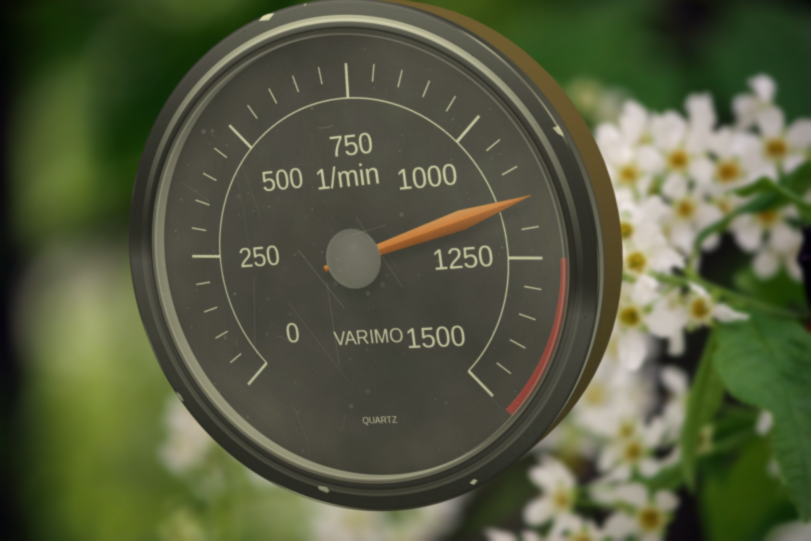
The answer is rpm 1150
